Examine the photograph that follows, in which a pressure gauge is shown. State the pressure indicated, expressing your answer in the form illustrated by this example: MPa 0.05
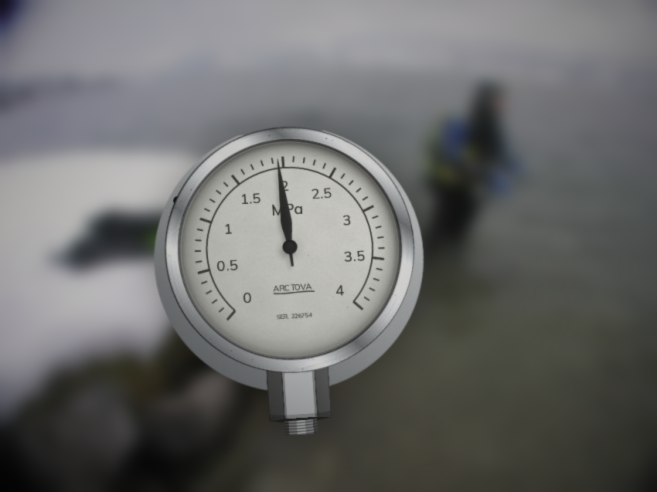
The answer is MPa 1.95
